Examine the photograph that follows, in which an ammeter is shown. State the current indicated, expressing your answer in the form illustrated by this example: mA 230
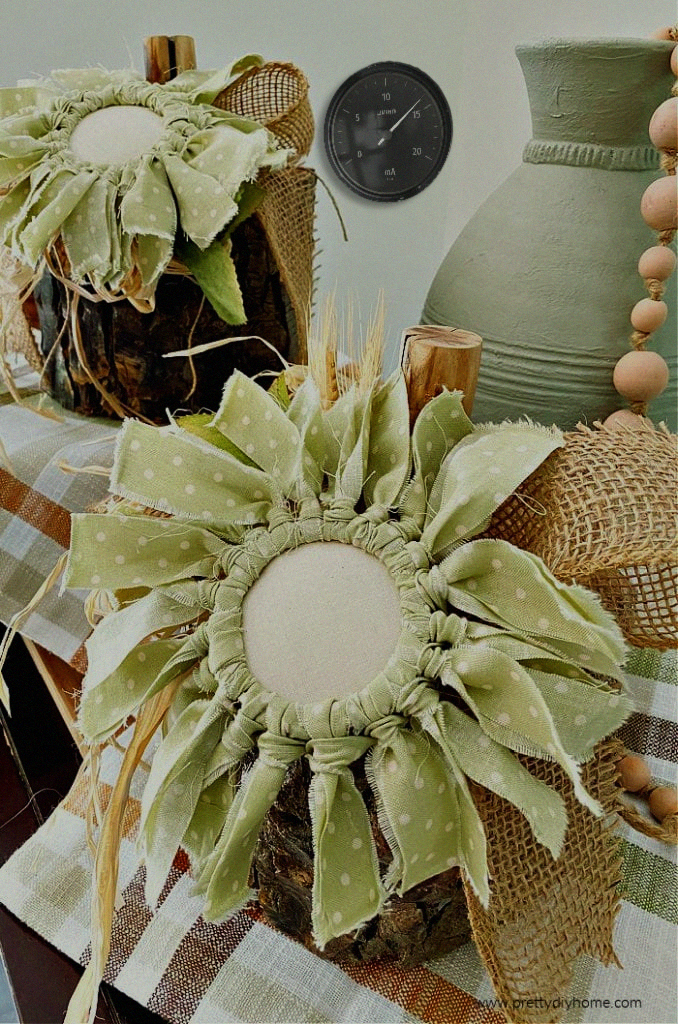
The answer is mA 14
